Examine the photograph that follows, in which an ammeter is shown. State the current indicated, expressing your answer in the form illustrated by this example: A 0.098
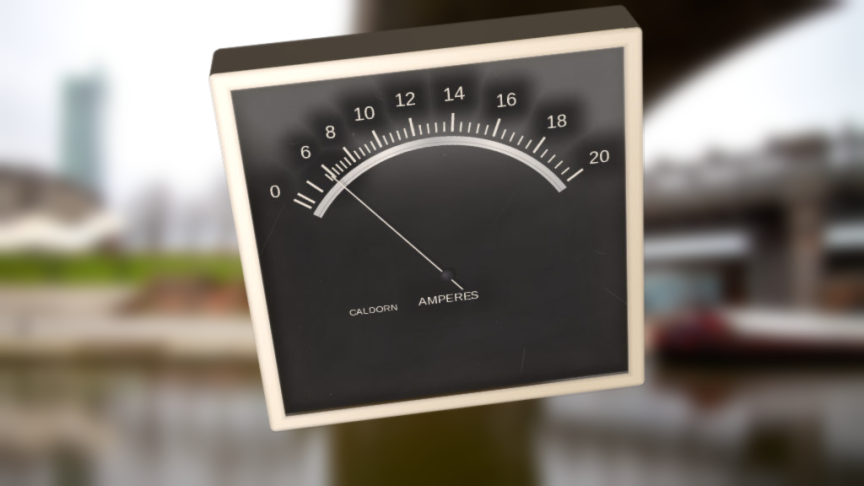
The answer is A 6
